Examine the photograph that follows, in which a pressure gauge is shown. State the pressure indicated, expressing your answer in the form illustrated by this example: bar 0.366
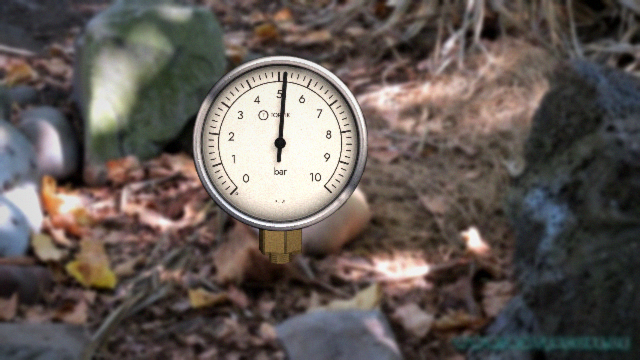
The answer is bar 5.2
